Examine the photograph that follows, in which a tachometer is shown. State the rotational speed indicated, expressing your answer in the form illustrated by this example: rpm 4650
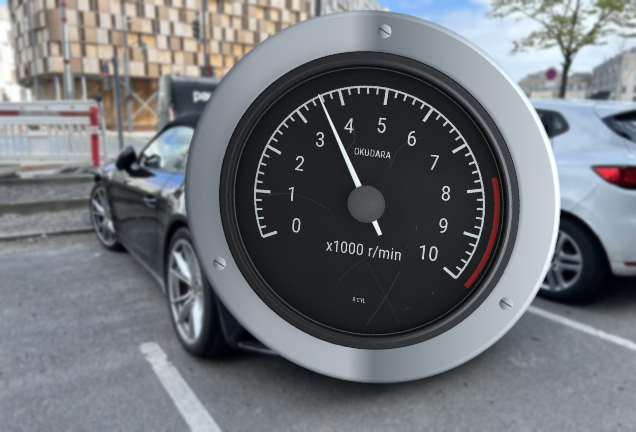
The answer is rpm 3600
